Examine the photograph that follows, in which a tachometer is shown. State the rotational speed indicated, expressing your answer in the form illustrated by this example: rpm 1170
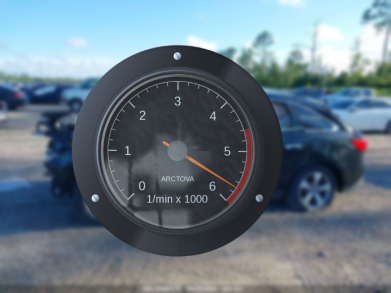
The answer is rpm 5700
